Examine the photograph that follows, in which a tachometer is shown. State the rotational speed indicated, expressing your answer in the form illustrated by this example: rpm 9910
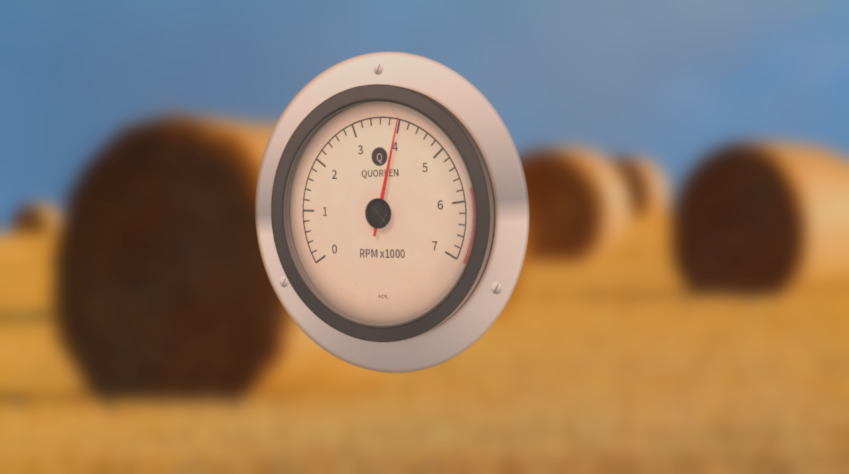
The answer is rpm 4000
